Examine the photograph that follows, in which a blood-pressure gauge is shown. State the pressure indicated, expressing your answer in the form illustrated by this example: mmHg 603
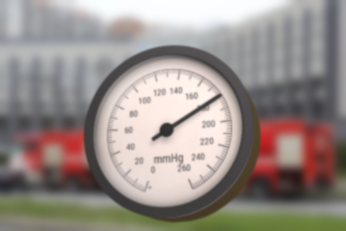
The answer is mmHg 180
